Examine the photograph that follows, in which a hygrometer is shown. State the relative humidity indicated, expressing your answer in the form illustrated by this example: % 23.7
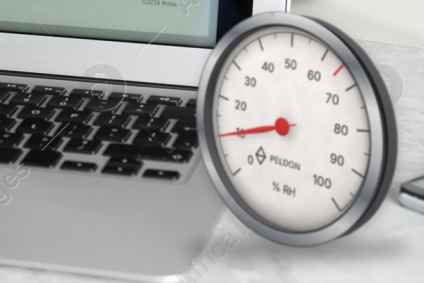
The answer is % 10
